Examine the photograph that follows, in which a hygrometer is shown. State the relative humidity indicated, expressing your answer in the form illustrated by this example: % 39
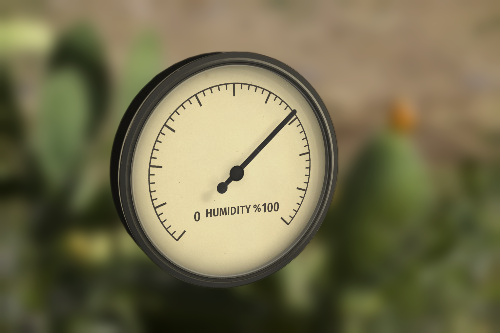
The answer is % 68
